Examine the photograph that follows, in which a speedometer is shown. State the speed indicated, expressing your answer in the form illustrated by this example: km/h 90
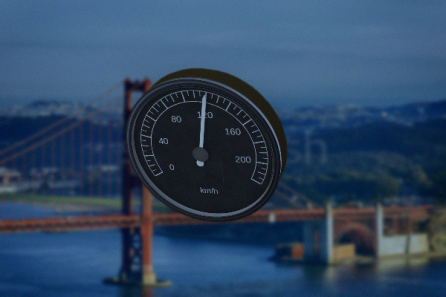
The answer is km/h 120
